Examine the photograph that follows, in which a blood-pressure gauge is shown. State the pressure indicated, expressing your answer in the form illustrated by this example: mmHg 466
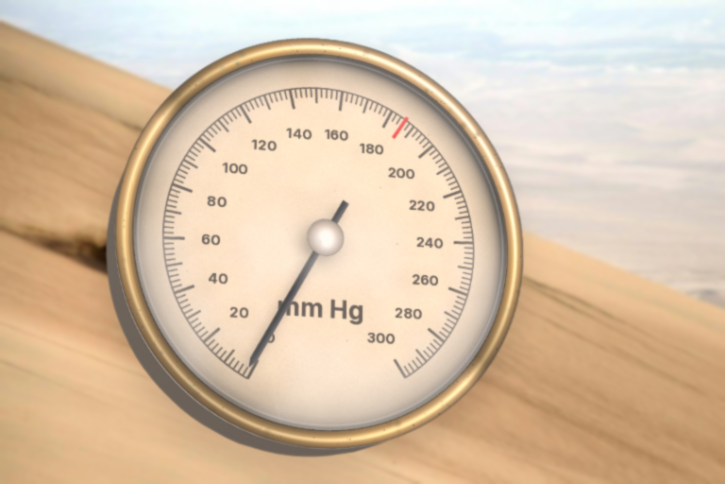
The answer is mmHg 2
